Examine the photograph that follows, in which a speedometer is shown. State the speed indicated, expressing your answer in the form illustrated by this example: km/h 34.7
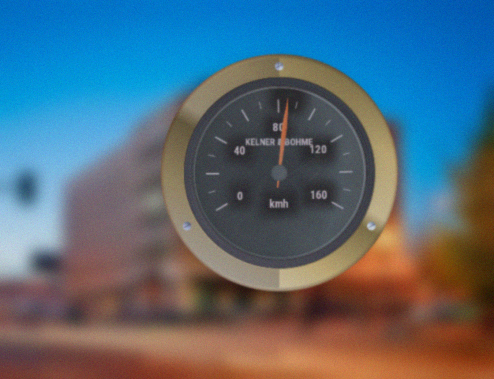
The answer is km/h 85
